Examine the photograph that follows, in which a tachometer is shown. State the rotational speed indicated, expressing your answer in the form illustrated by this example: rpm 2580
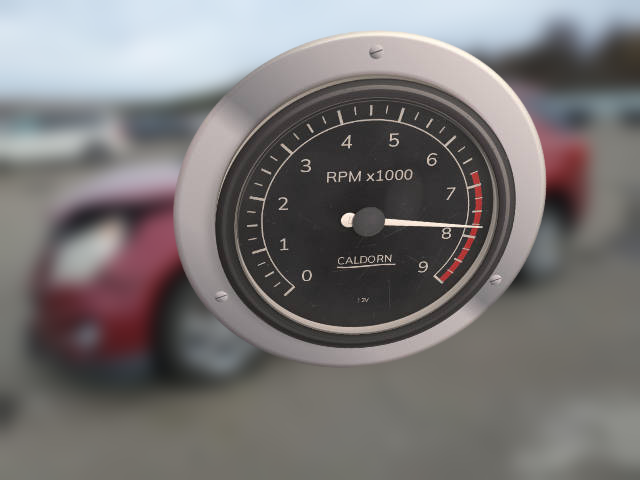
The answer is rpm 7750
